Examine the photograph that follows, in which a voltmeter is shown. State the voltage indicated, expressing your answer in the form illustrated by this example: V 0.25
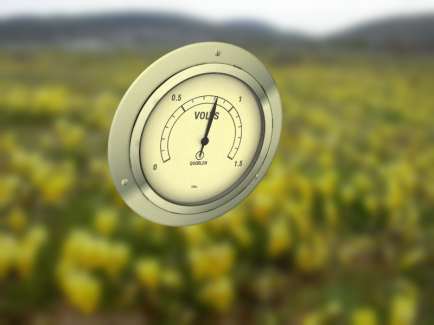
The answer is V 0.8
